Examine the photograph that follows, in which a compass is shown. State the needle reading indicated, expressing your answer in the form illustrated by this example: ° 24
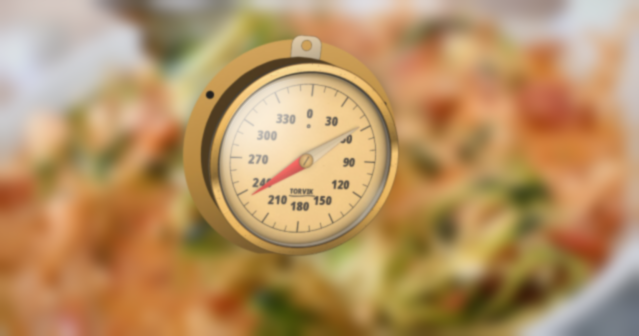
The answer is ° 235
